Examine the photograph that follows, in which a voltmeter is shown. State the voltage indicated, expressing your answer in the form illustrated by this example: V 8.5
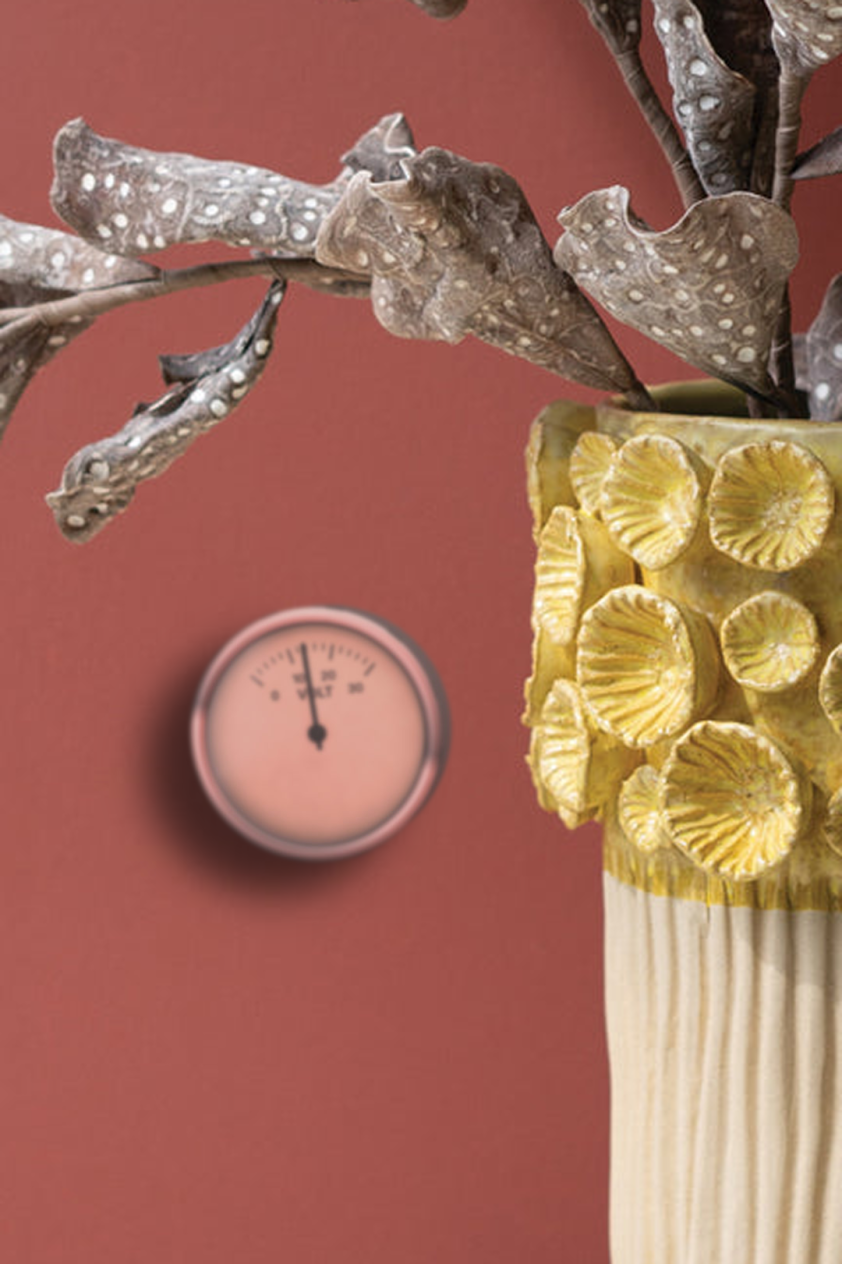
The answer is V 14
